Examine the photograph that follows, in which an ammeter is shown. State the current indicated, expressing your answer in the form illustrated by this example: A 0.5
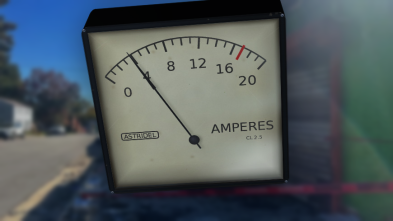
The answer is A 4
